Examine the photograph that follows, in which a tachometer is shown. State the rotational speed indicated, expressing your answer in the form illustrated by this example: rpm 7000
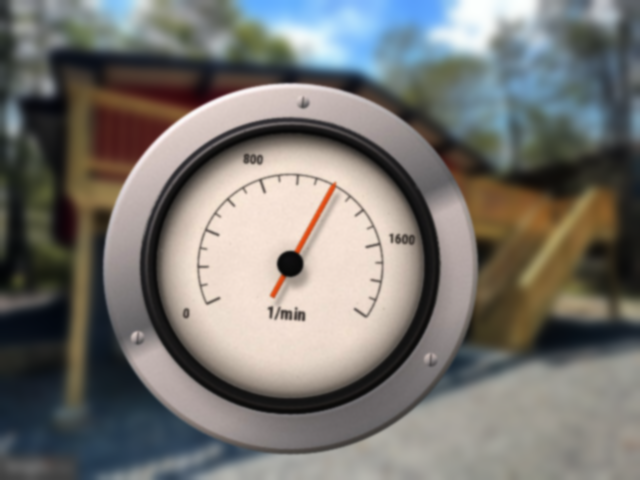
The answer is rpm 1200
